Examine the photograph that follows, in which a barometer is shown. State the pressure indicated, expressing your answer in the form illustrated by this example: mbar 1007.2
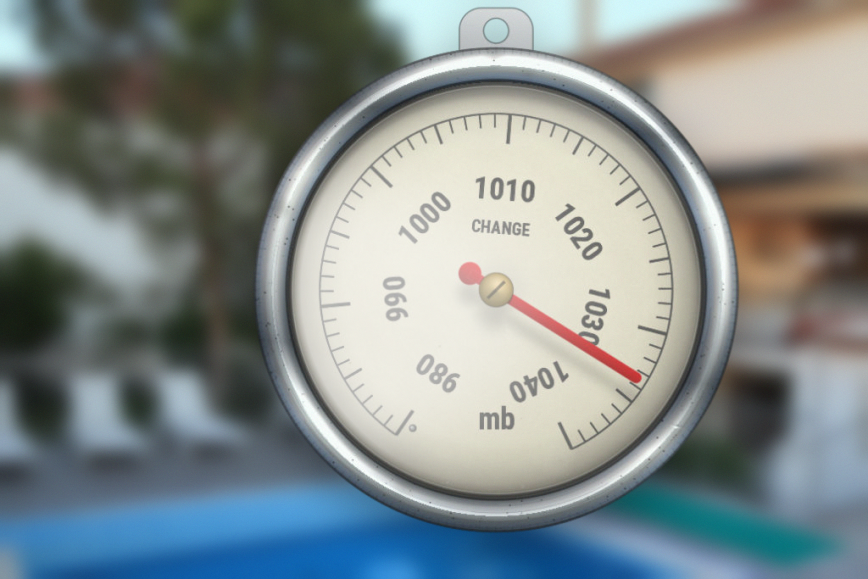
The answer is mbar 1033.5
